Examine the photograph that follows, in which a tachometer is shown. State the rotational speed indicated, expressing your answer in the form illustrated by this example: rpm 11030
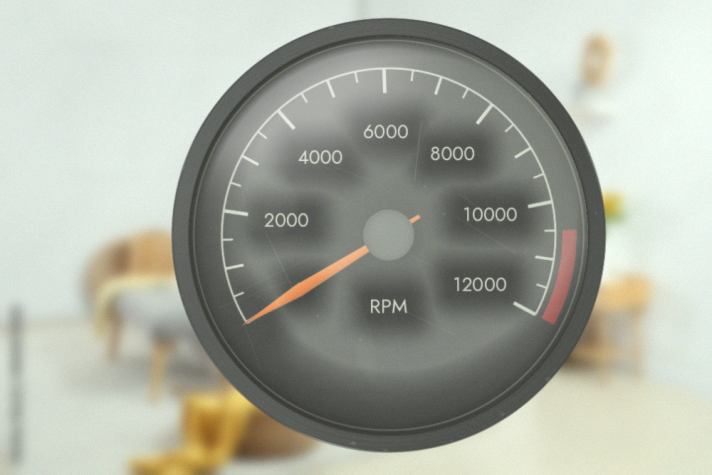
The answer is rpm 0
